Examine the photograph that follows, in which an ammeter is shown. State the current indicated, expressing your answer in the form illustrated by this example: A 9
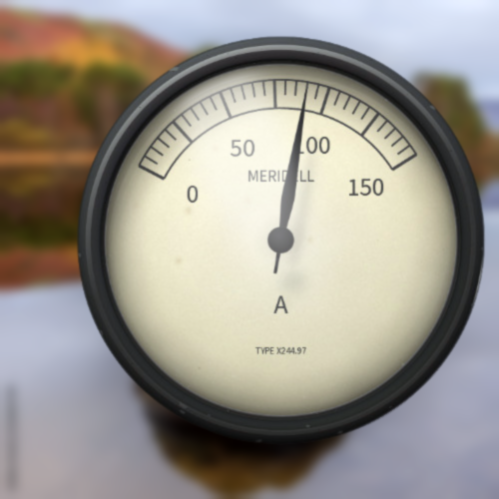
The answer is A 90
